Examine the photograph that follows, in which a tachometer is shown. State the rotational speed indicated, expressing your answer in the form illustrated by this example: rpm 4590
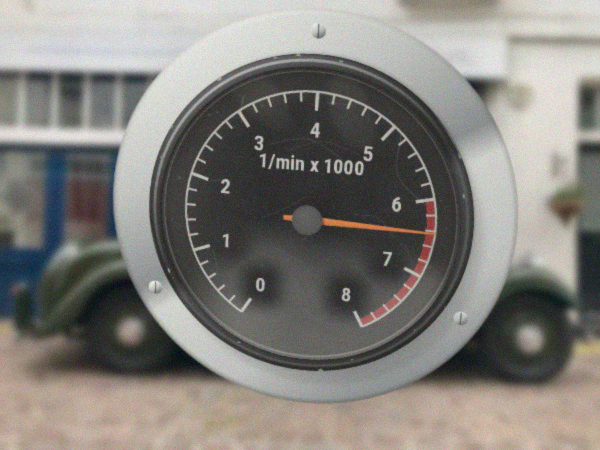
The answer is rpm 6400
